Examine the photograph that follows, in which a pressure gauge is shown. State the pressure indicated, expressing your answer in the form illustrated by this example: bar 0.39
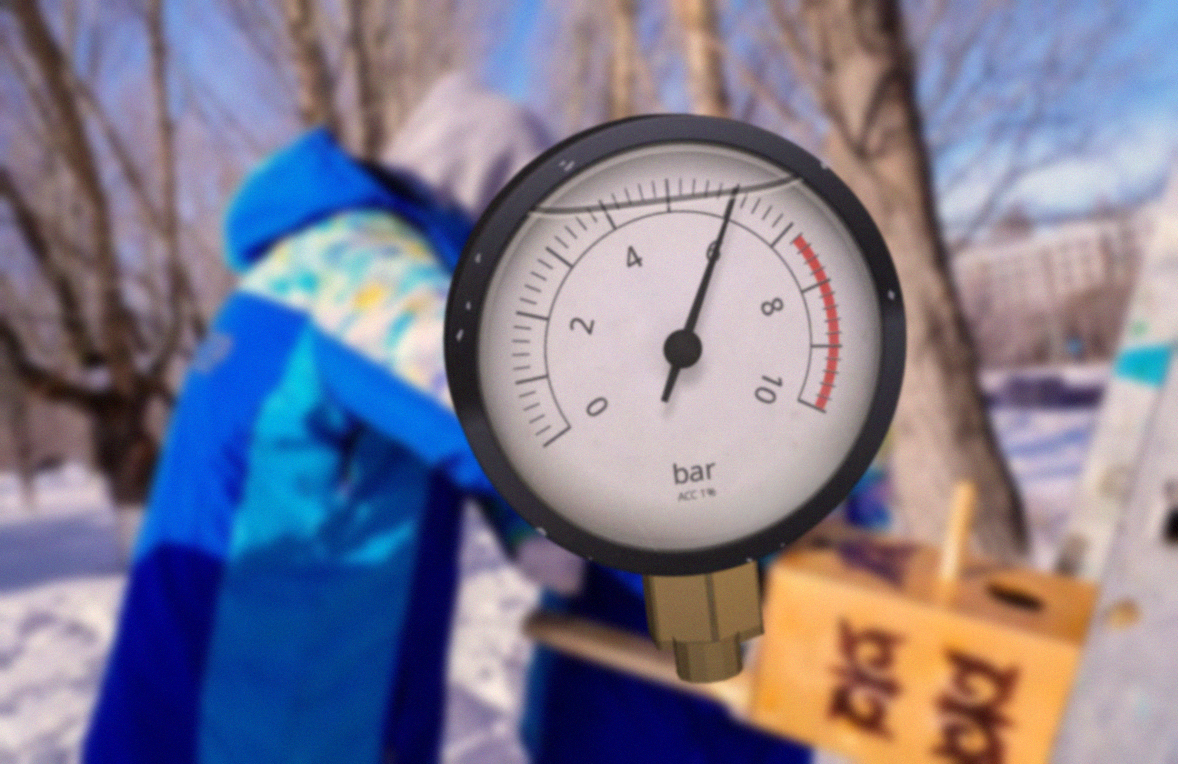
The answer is bar 6
